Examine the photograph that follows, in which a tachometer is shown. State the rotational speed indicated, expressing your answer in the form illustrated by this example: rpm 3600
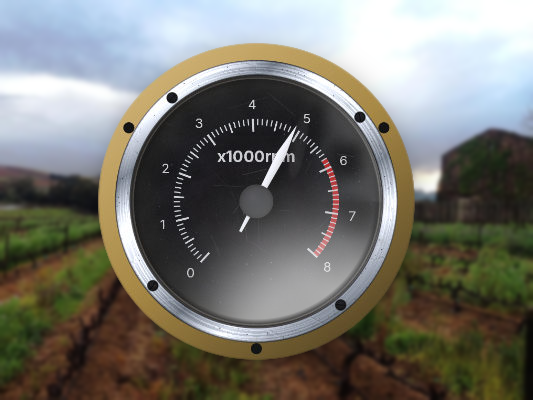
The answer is rpm 4900
